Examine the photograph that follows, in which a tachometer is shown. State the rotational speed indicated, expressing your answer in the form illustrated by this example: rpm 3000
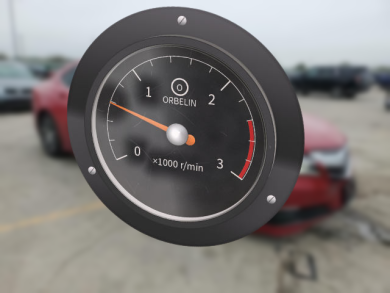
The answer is rpm 600
